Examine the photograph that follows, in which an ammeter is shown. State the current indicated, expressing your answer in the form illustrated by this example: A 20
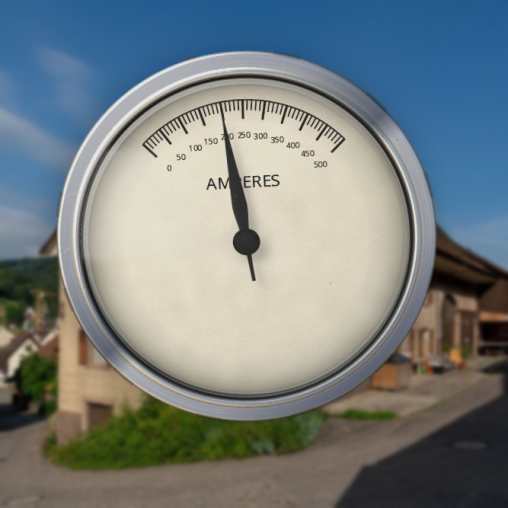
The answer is A 200
